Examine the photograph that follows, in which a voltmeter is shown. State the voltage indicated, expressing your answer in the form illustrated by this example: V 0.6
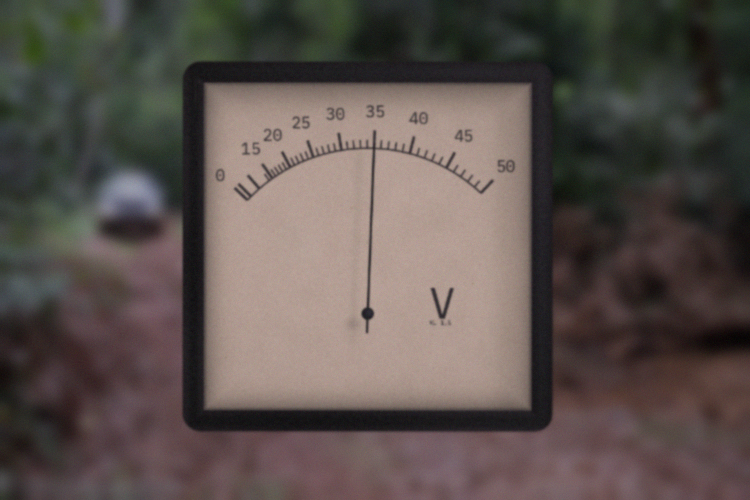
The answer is V 35
